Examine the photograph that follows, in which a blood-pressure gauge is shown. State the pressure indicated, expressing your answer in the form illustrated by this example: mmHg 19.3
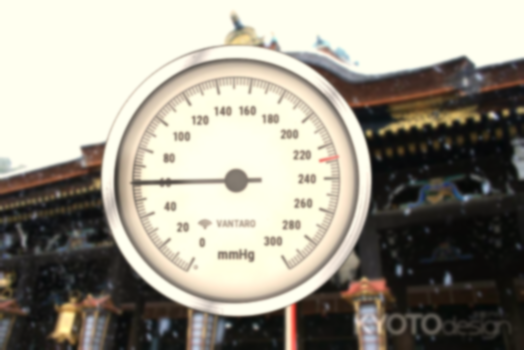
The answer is mmHg 60
